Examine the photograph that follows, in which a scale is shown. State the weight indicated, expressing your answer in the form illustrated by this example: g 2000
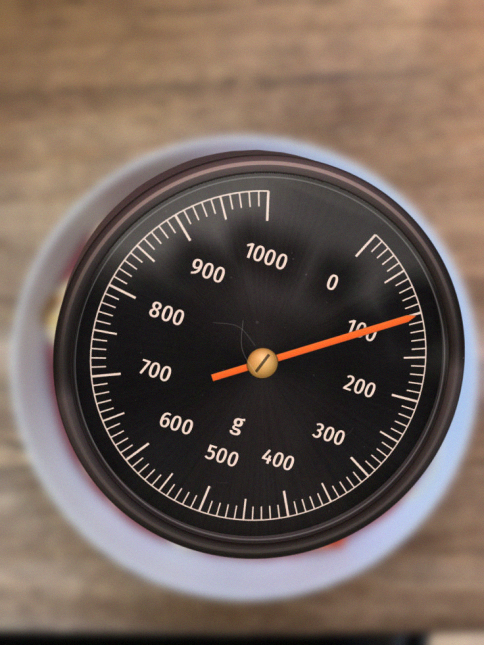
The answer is g 100
